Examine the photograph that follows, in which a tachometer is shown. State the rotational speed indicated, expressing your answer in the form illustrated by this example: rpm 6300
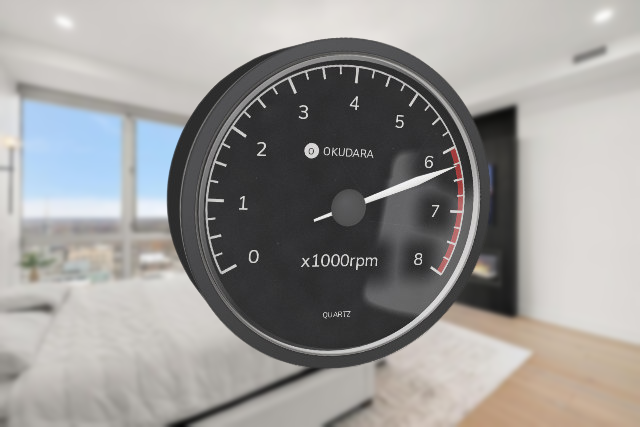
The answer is rpm 6250
